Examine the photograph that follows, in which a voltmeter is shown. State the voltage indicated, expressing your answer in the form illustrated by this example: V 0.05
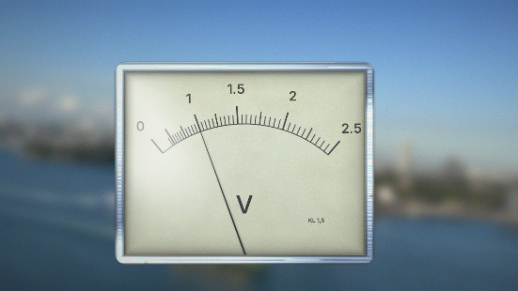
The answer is V 1
